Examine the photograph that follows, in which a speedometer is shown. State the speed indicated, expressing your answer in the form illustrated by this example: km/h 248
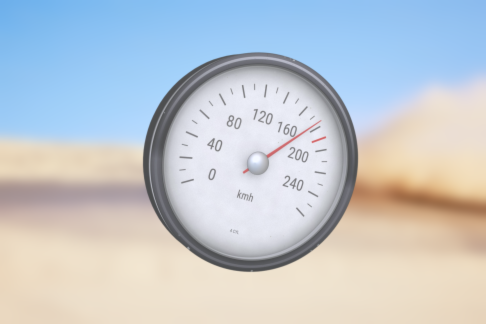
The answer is km/h 175
